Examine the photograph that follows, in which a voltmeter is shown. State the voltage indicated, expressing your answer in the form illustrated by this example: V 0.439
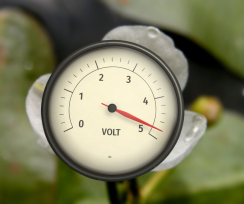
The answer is V 4.8
